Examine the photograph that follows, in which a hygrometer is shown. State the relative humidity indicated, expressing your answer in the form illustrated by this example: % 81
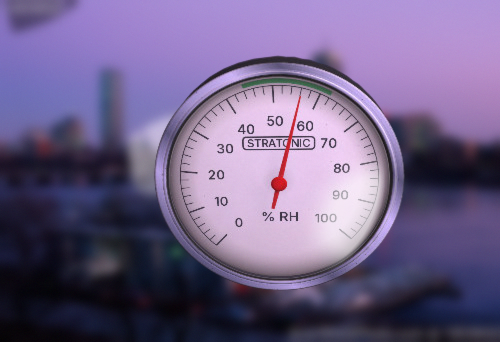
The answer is % 56
